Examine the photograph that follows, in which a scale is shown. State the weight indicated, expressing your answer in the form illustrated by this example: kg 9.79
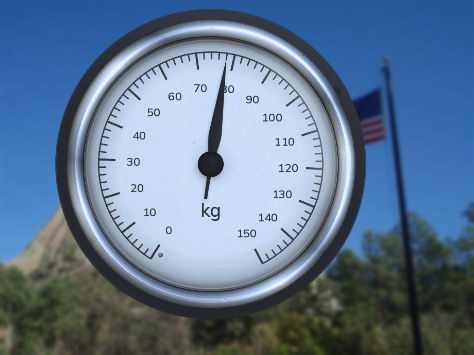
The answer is kg 78
